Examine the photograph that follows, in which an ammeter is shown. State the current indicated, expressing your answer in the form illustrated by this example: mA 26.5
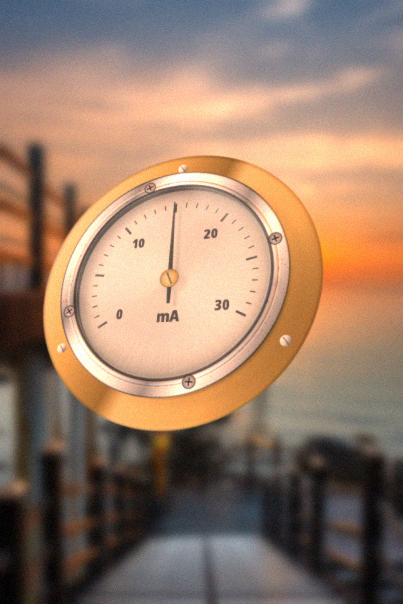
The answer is mA 15
